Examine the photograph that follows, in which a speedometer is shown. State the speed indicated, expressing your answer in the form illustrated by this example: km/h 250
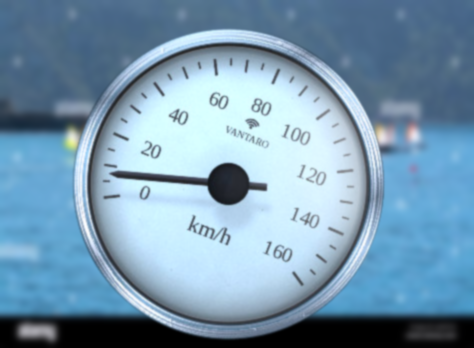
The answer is km/h 7.5
